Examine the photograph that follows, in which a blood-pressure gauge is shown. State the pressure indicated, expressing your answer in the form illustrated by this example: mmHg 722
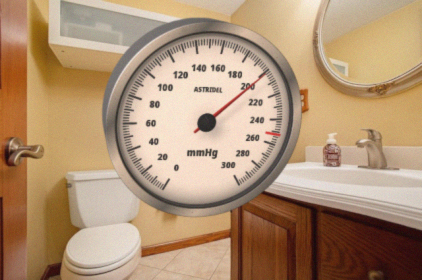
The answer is mmHg 200
